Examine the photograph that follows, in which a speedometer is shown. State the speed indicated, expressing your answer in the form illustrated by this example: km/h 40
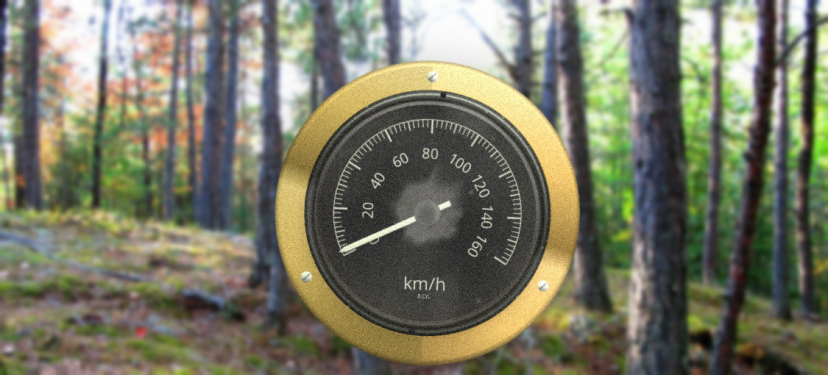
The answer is km/h 2
